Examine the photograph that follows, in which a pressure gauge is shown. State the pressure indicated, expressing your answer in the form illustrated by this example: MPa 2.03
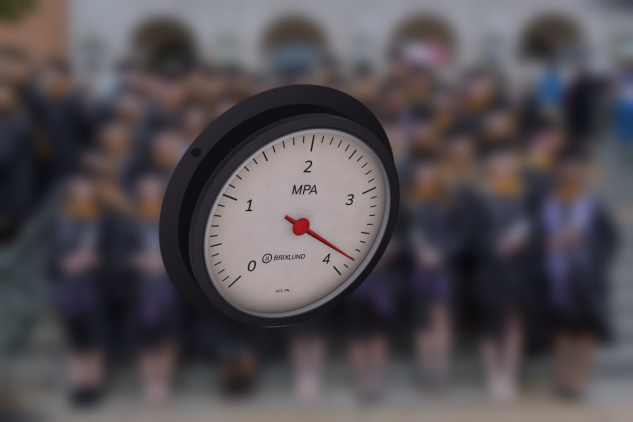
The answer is MPa 3.8
